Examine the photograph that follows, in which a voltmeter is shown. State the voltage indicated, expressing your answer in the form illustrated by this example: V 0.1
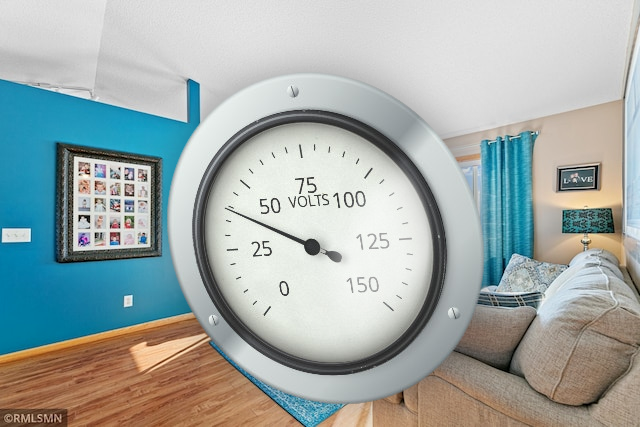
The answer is V 40
